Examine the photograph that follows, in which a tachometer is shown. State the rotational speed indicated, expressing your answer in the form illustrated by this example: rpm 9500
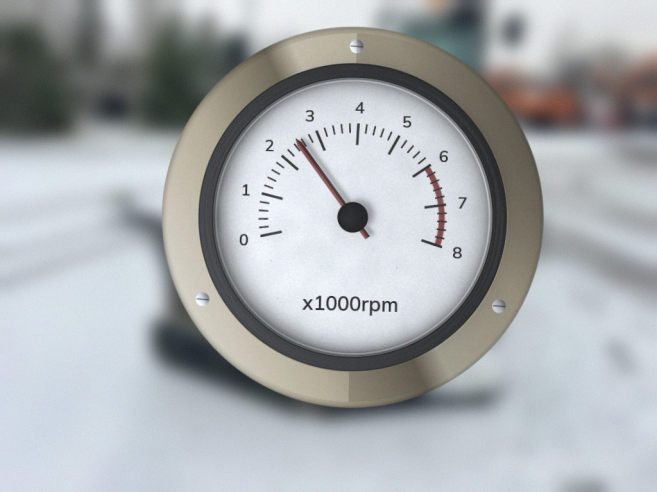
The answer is rpm 2500
